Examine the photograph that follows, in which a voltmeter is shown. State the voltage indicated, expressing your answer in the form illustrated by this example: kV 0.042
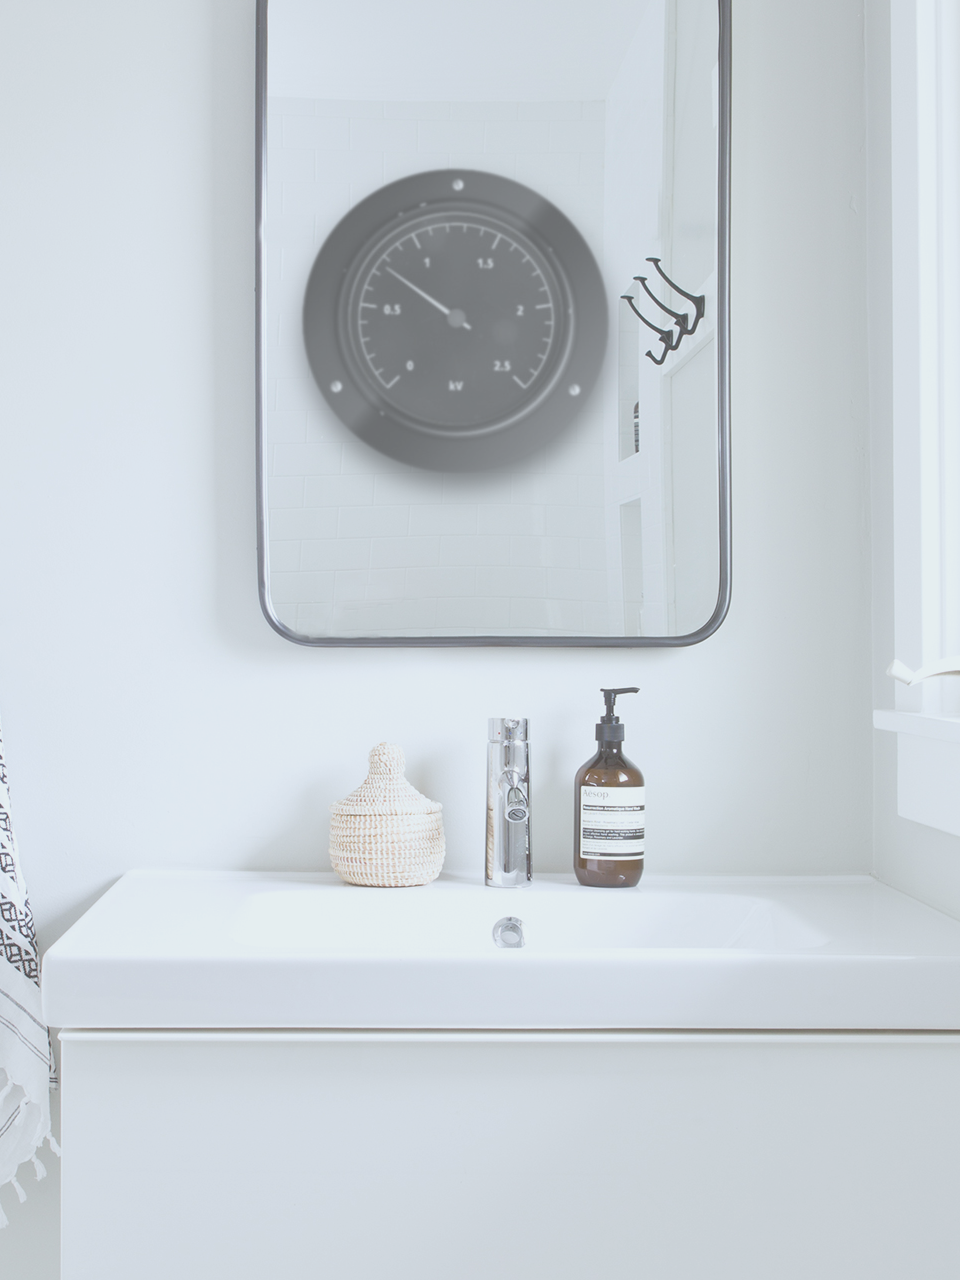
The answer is kV 0.75
